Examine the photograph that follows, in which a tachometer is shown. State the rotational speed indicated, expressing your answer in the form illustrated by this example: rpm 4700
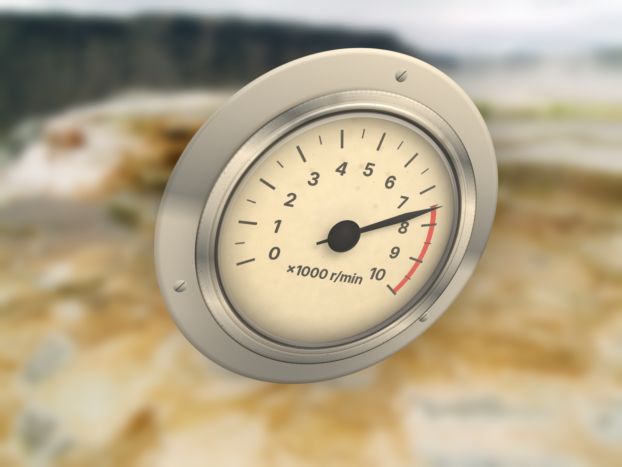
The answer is rpm 7500
